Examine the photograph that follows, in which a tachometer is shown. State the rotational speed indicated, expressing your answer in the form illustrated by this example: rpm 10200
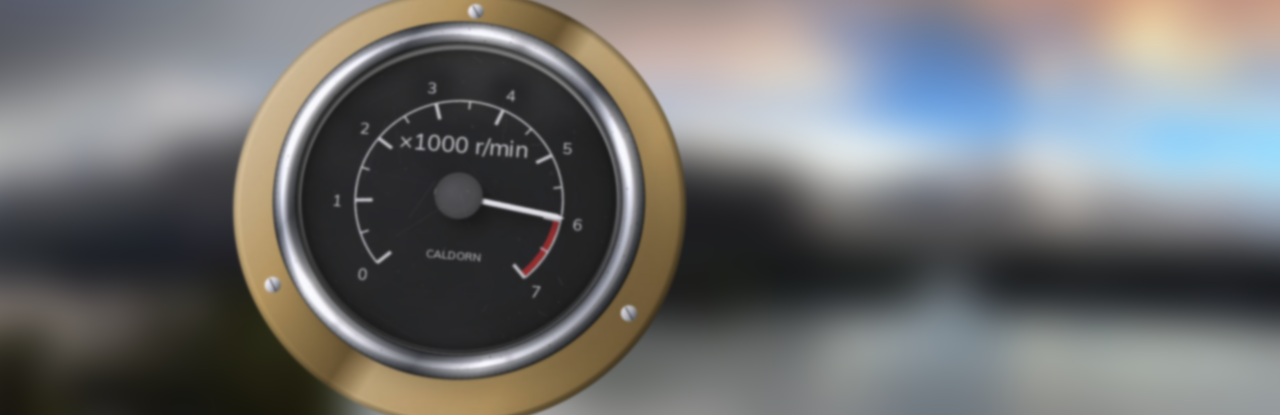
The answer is rpm 6000
